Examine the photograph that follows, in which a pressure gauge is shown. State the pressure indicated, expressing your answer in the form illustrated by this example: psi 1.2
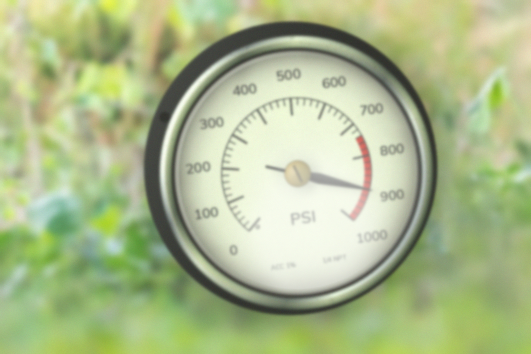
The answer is psi 900
